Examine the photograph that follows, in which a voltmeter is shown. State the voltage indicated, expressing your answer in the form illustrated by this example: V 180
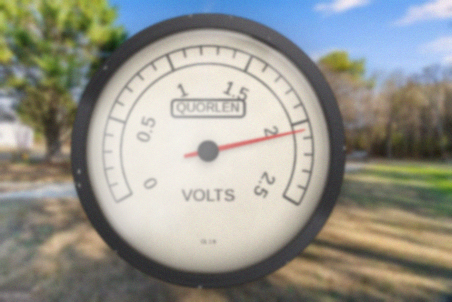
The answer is V 2.05
